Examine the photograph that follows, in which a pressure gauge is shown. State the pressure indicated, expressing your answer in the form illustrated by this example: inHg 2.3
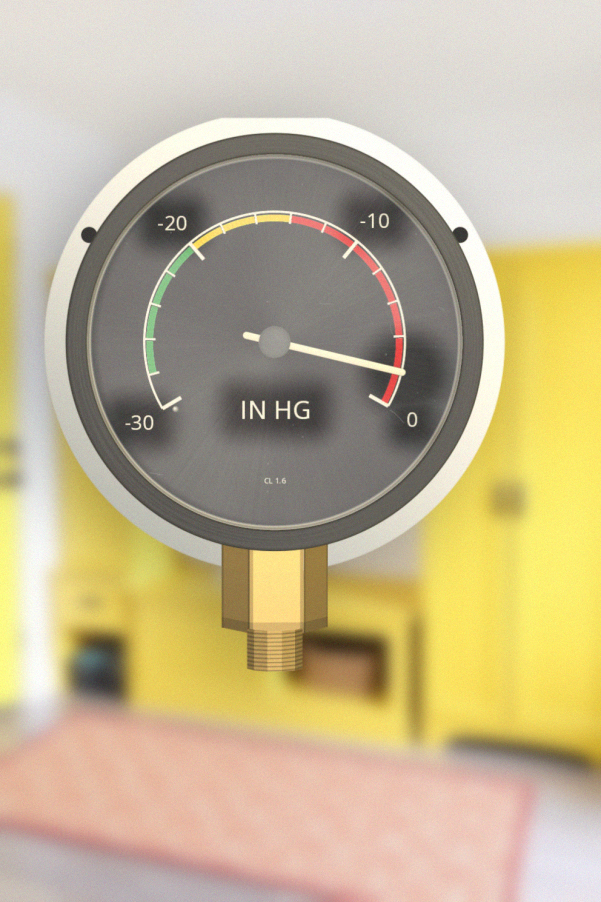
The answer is inHg -2
